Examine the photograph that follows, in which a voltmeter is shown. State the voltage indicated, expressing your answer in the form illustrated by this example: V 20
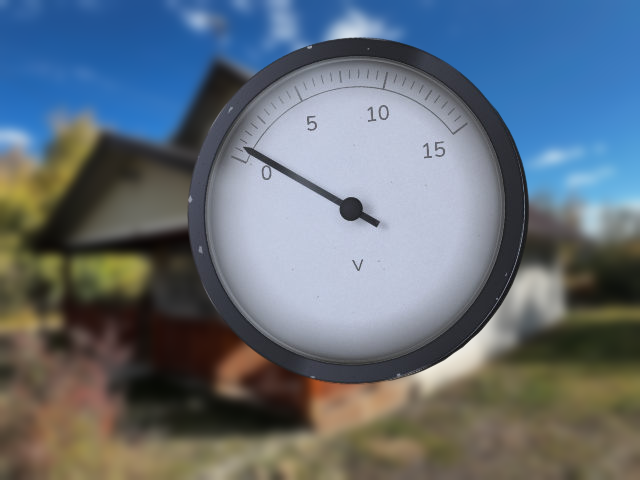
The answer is V 0.75
